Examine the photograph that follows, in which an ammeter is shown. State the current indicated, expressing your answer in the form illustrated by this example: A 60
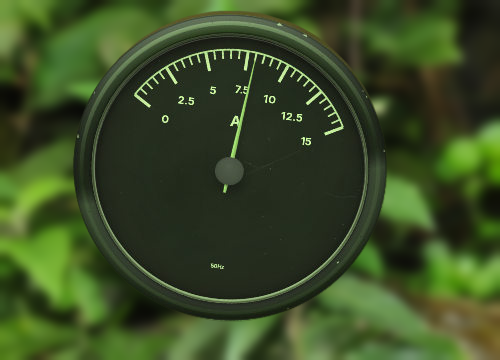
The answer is A 8
